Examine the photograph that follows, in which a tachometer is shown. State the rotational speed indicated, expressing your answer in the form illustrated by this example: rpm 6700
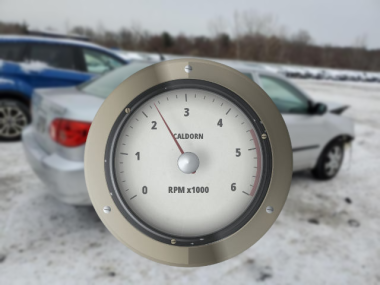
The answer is rpm 2300
